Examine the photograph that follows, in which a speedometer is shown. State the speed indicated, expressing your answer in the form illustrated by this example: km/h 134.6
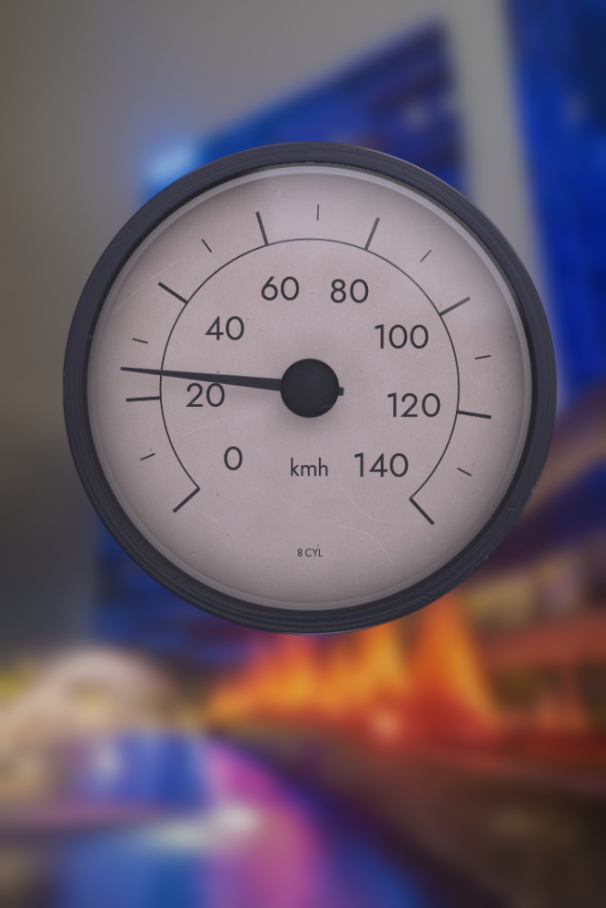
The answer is km/h 25
